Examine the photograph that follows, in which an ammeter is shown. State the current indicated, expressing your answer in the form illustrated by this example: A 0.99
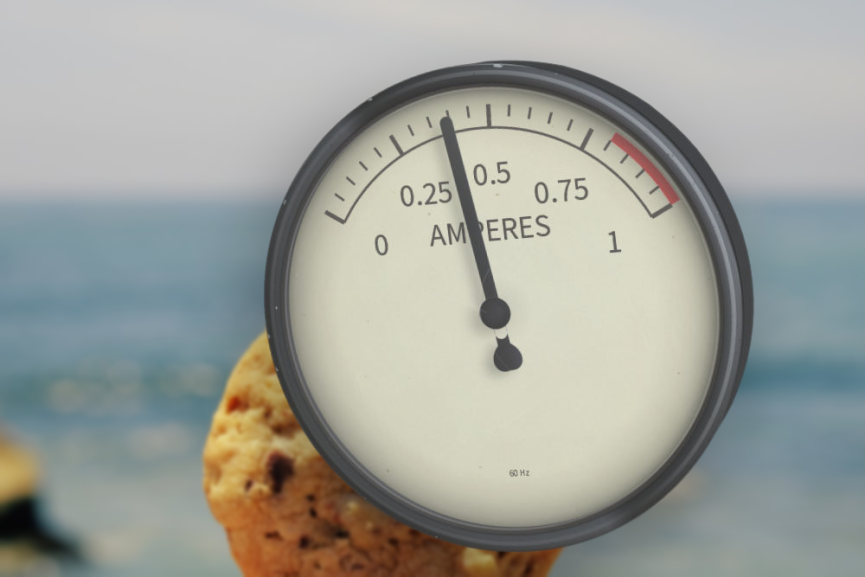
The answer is A 0.4
